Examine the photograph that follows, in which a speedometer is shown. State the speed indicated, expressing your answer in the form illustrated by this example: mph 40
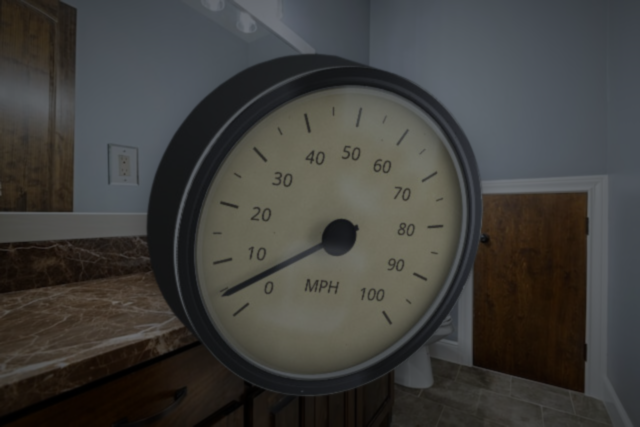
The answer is mph 5
